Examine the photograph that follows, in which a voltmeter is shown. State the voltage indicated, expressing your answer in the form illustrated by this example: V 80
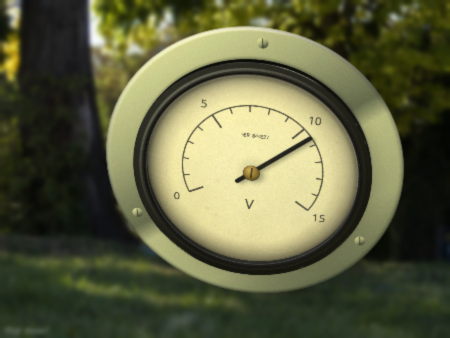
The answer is V 10.5
